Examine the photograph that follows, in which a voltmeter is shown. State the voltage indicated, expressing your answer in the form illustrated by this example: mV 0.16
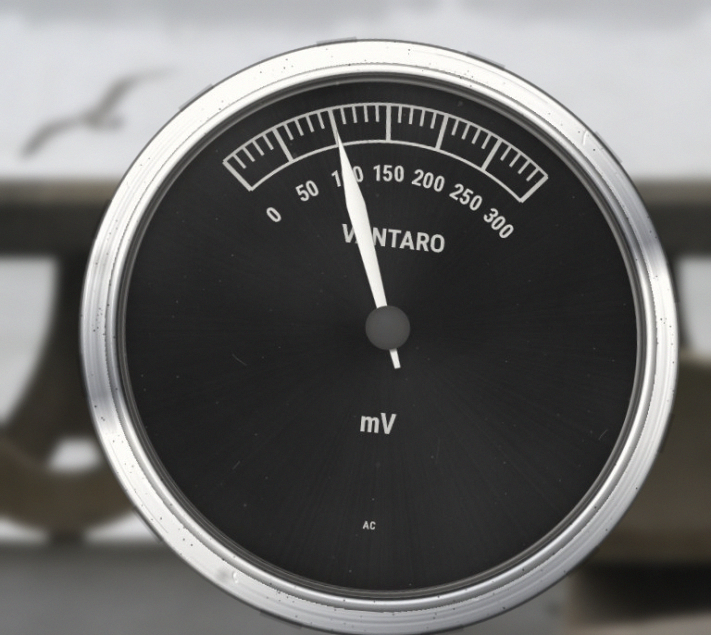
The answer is mV 100
